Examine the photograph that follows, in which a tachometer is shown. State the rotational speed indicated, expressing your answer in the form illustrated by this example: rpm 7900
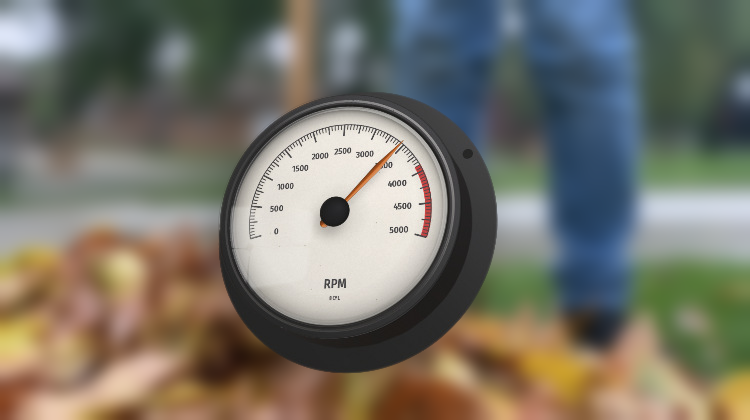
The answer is rpm 3500
